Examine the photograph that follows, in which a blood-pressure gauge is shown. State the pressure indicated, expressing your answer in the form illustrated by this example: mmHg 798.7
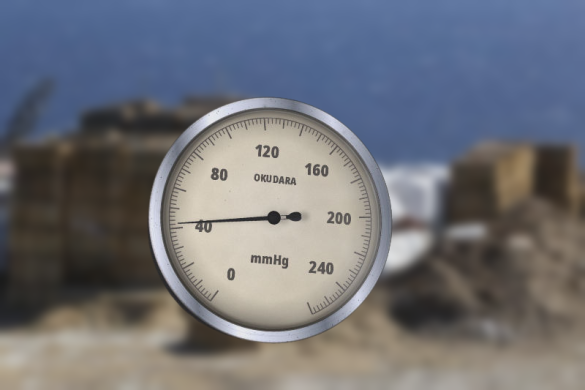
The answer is mmHg 42
